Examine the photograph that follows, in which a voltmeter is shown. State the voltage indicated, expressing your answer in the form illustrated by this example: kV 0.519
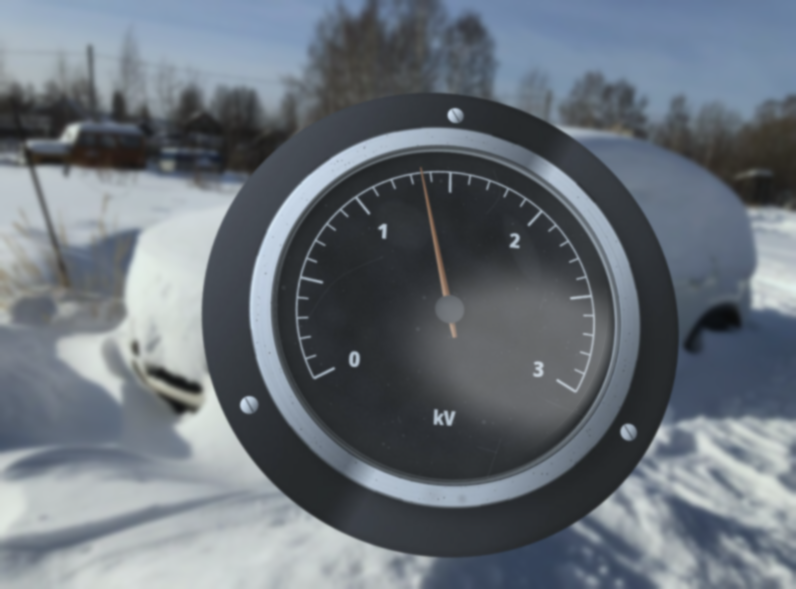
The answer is kV 1.35
